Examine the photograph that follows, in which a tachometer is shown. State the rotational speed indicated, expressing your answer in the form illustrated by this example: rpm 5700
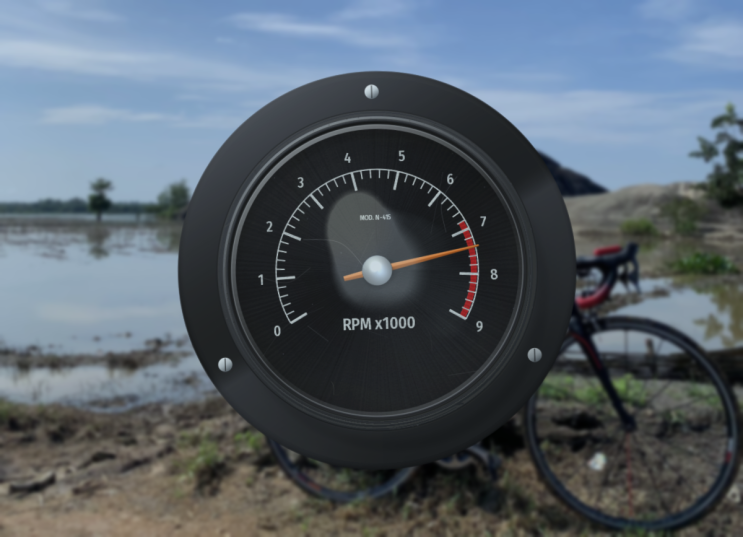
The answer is rpm 7400
